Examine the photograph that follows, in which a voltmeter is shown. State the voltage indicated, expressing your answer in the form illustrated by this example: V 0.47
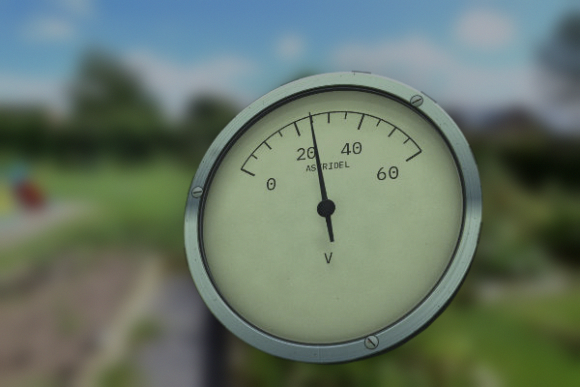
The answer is V 25
